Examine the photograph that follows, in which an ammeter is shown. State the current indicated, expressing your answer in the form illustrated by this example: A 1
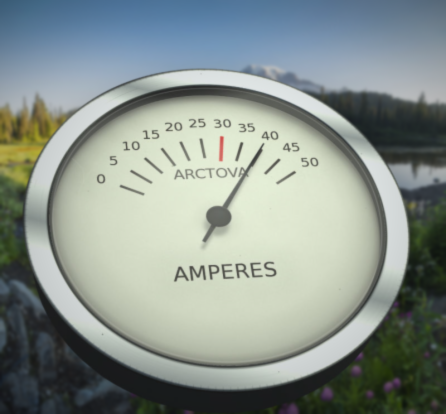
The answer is A 40
